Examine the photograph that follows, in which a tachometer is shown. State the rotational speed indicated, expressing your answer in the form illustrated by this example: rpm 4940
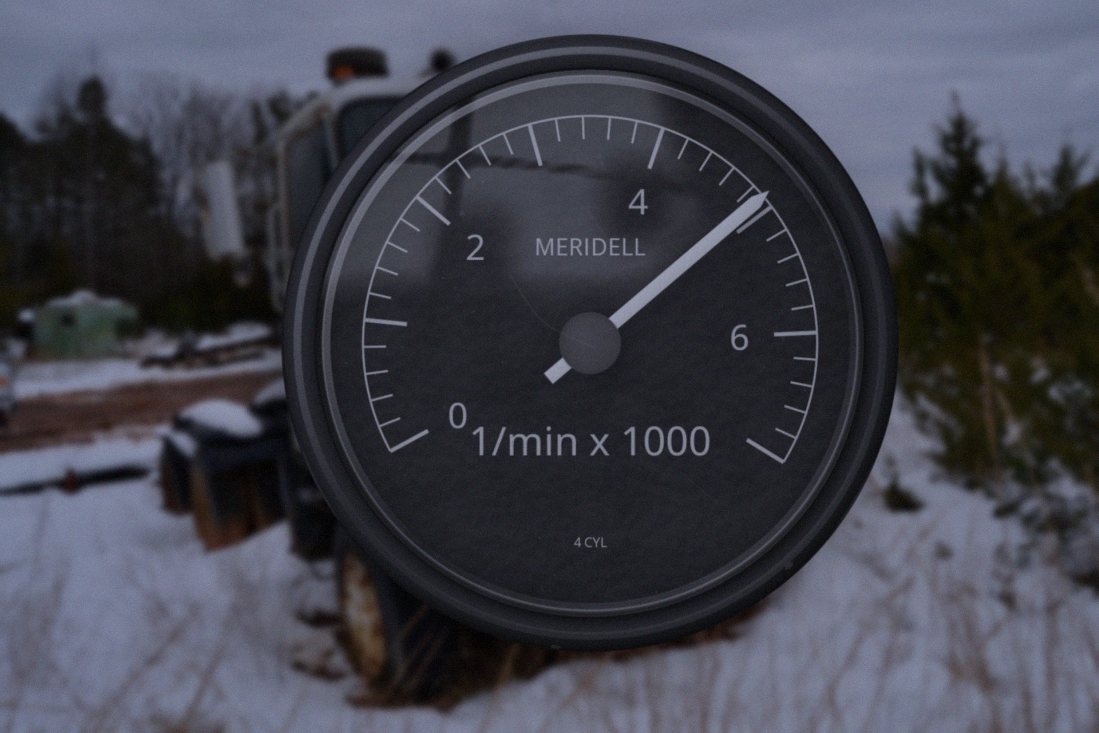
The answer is rpm 4900
